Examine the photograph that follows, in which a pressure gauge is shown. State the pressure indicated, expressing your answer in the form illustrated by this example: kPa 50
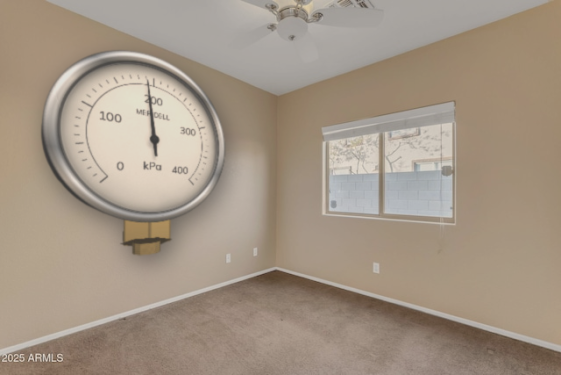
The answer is kPa 190
